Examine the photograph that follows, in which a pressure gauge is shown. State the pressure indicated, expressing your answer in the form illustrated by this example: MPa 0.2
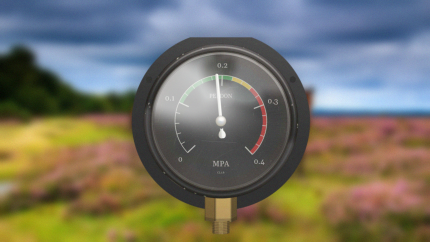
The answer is MPa 0.19
